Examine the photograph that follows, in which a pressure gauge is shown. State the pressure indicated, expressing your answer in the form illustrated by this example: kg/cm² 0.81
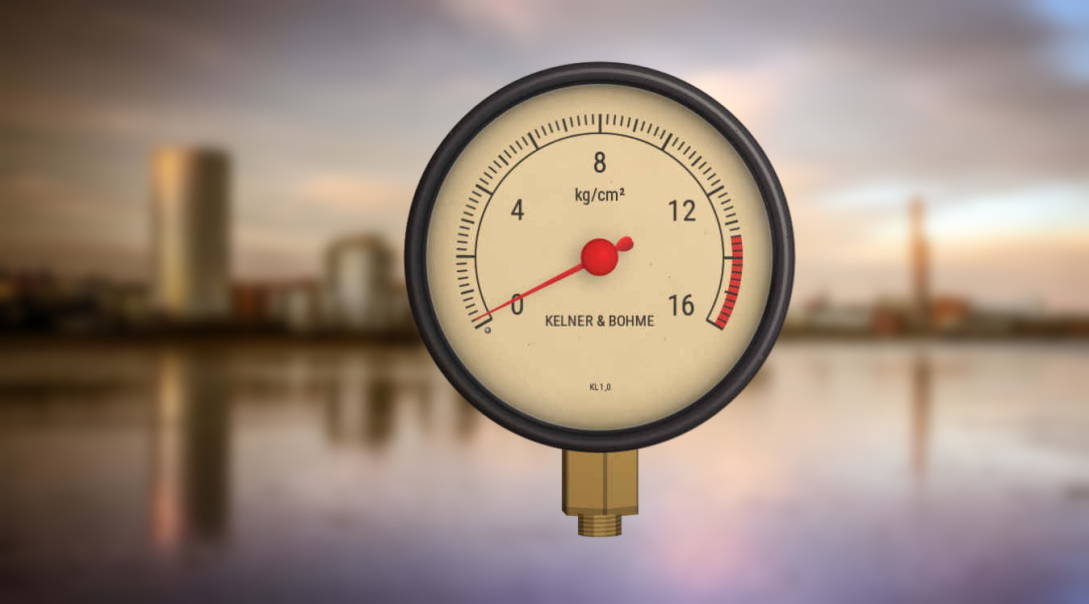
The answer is kg/cm² 0.2
